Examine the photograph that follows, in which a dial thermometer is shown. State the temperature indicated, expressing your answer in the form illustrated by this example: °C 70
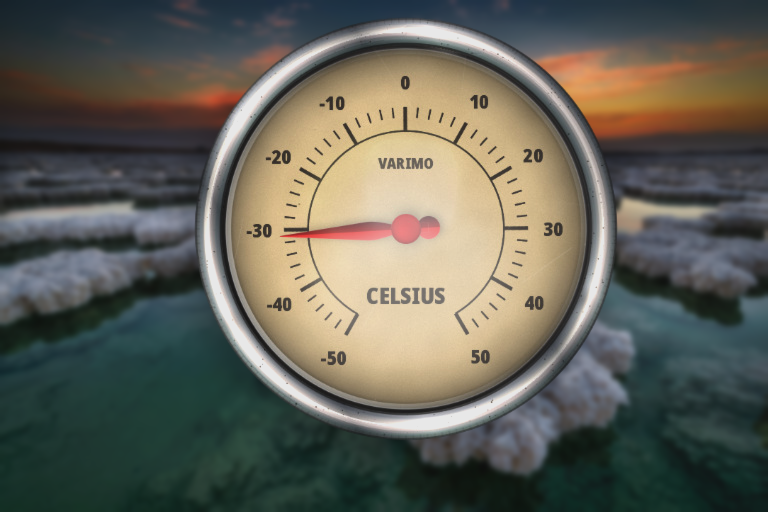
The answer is °C -31
